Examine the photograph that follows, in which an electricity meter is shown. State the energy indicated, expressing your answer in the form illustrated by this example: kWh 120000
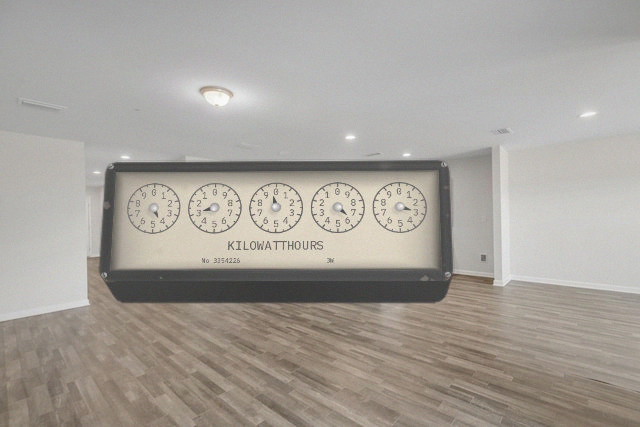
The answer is kWh 42963
